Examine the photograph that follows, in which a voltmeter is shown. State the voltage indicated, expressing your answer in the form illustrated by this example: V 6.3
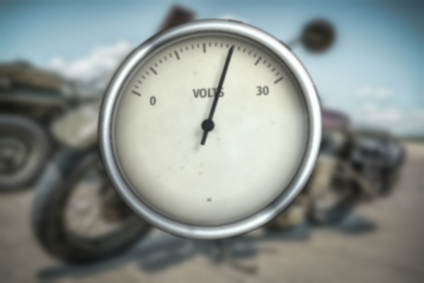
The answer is V 20
